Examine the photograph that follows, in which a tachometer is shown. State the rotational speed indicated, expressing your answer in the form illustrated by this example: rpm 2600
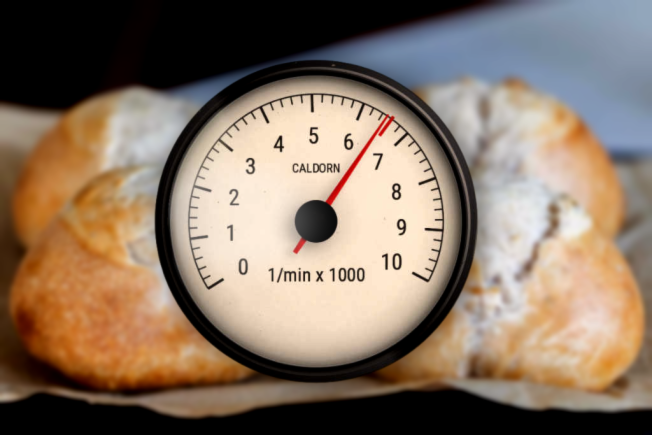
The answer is rpm 6500
